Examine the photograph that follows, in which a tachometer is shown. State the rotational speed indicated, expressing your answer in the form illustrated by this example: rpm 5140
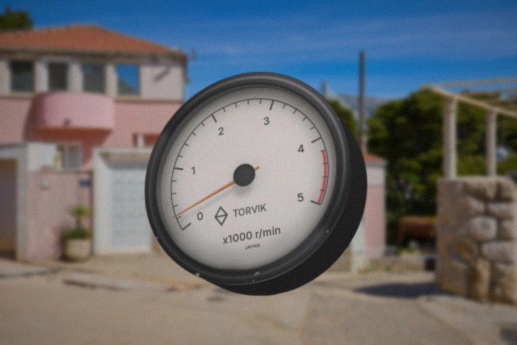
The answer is rpm 200
